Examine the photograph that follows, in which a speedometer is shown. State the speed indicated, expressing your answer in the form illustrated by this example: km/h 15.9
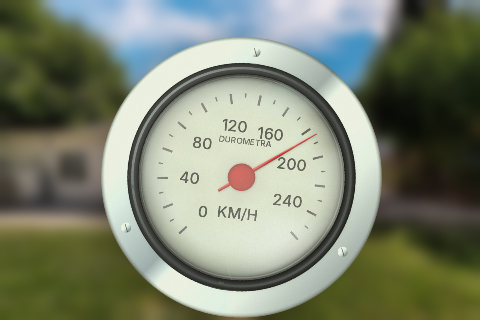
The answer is km/h 185
